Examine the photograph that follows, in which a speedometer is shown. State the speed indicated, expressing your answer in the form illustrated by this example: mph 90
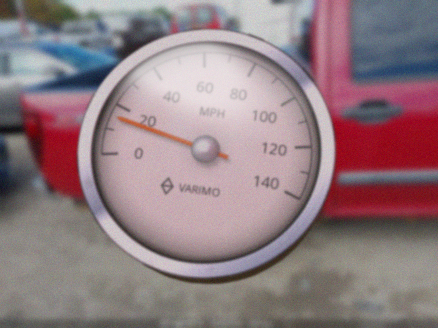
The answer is mph 15
